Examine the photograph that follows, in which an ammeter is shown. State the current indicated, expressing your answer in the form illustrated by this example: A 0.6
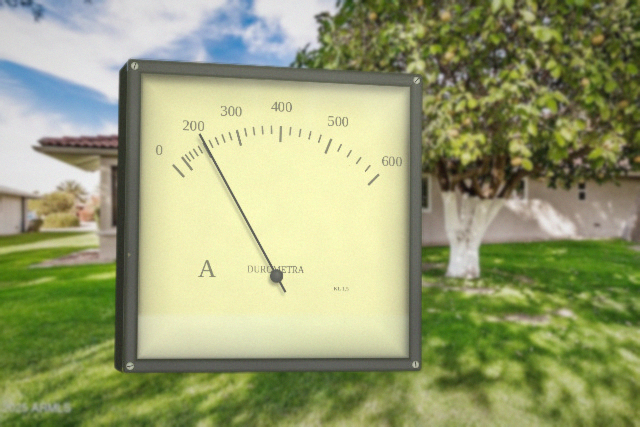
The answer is A 200
